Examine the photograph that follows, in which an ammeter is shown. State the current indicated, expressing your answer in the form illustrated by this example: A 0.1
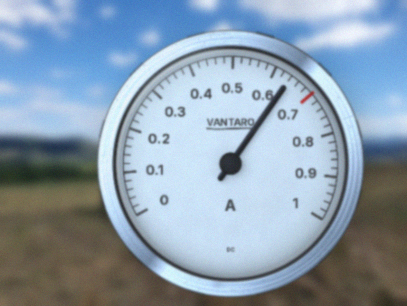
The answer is A 0.64
